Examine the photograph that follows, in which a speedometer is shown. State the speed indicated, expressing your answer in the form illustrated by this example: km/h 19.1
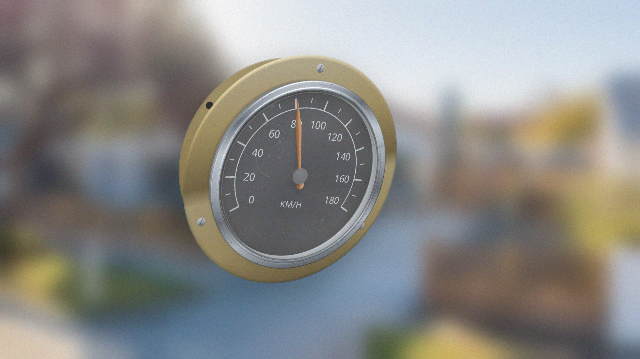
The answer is km/h 80
